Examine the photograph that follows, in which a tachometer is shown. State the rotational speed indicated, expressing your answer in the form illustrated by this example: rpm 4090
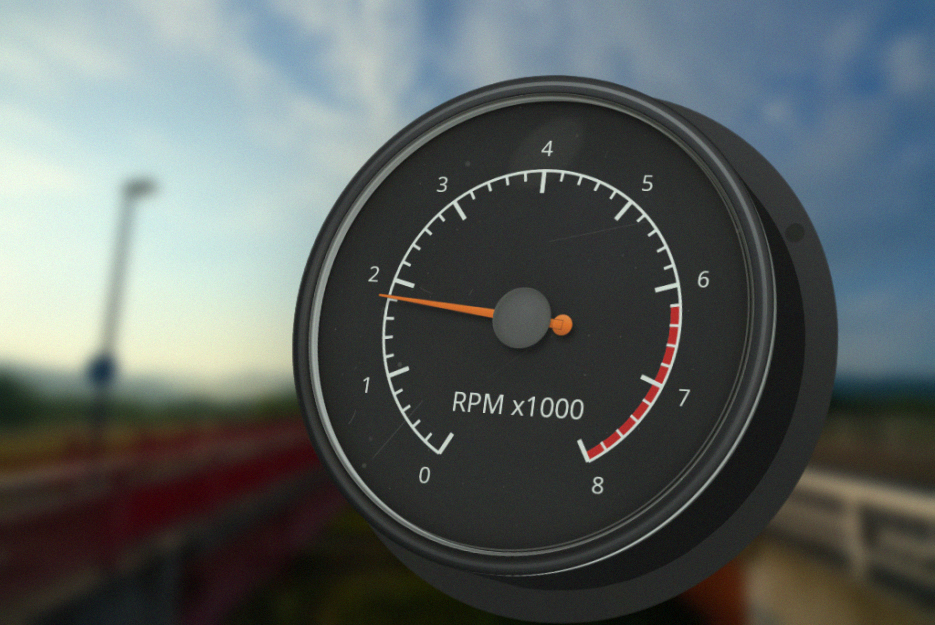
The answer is rpm 1800
